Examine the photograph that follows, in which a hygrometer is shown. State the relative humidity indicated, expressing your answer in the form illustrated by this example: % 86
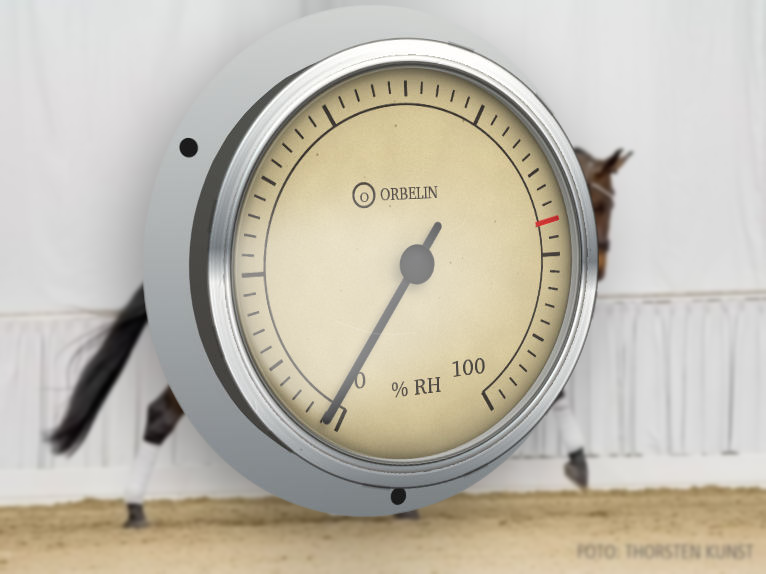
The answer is % 2
